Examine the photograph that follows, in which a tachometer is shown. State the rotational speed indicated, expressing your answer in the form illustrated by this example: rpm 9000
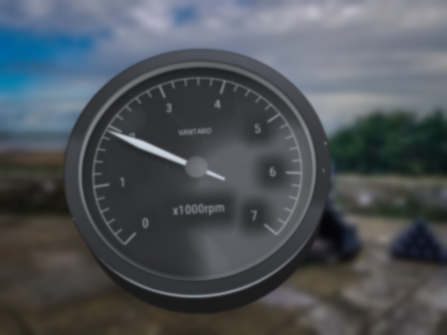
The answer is rpm 1900
